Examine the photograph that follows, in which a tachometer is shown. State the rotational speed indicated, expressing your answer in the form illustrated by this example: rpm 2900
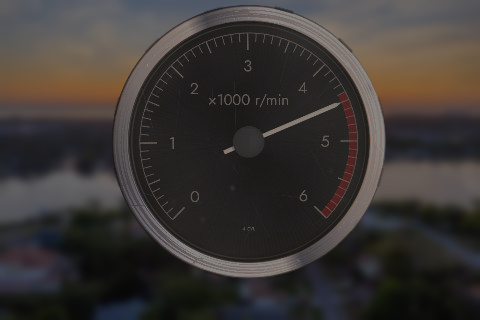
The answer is rpm 4500
